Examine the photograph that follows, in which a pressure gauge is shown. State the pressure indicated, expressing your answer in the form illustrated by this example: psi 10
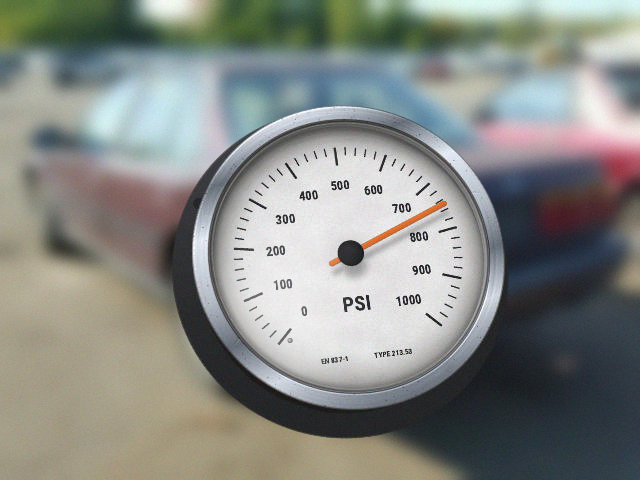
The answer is psi 750
